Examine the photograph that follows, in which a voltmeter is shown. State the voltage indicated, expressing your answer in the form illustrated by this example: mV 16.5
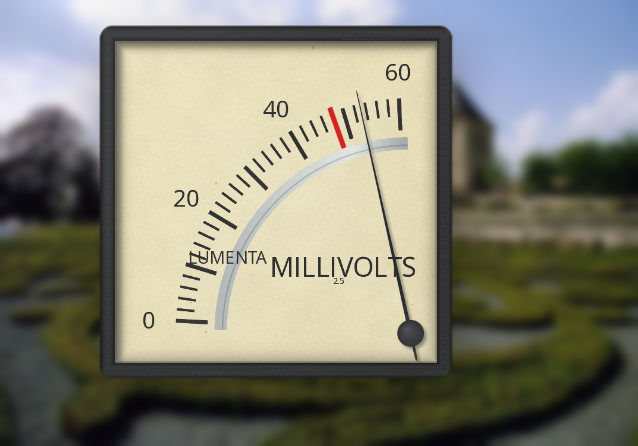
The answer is mV 53
